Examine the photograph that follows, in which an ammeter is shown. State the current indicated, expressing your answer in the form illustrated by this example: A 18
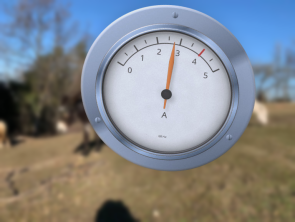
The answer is A 2.75
